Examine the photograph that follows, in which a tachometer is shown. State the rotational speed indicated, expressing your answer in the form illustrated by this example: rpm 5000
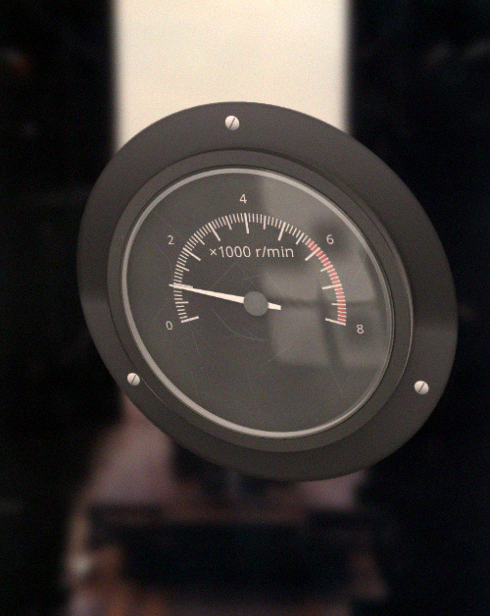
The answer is rpm 1000
